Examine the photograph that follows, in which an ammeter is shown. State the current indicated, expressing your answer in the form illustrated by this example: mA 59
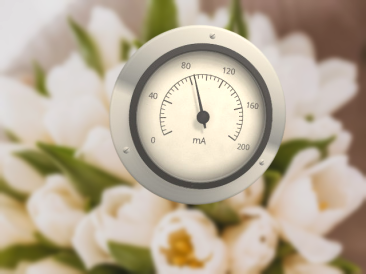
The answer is mA 85
